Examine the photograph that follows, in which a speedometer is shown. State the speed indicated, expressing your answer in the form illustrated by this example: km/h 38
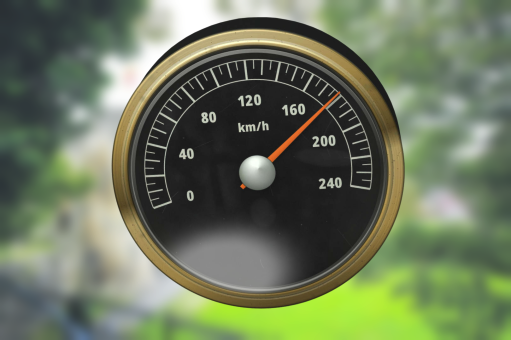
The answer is km/h 177.5
